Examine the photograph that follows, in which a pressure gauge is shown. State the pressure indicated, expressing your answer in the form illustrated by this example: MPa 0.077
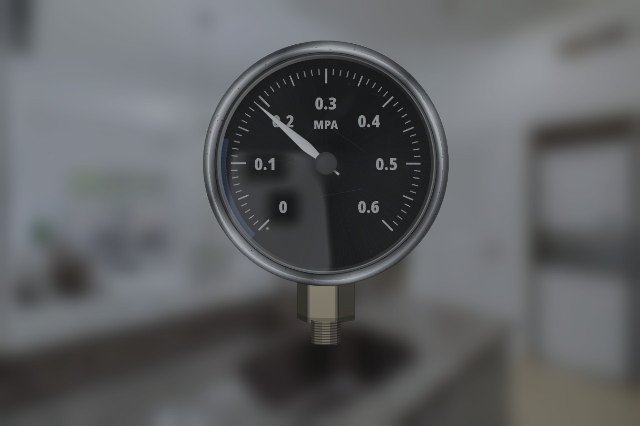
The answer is MPa 0.19
